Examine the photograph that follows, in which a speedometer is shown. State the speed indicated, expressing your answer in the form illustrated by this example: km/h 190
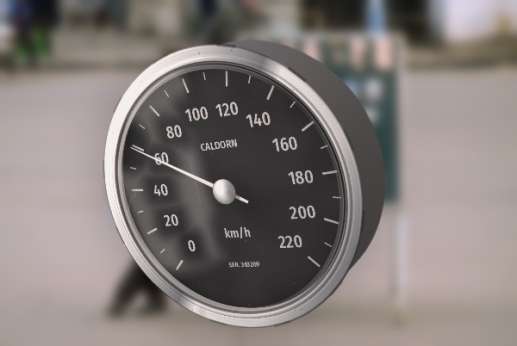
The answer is km/h 60
